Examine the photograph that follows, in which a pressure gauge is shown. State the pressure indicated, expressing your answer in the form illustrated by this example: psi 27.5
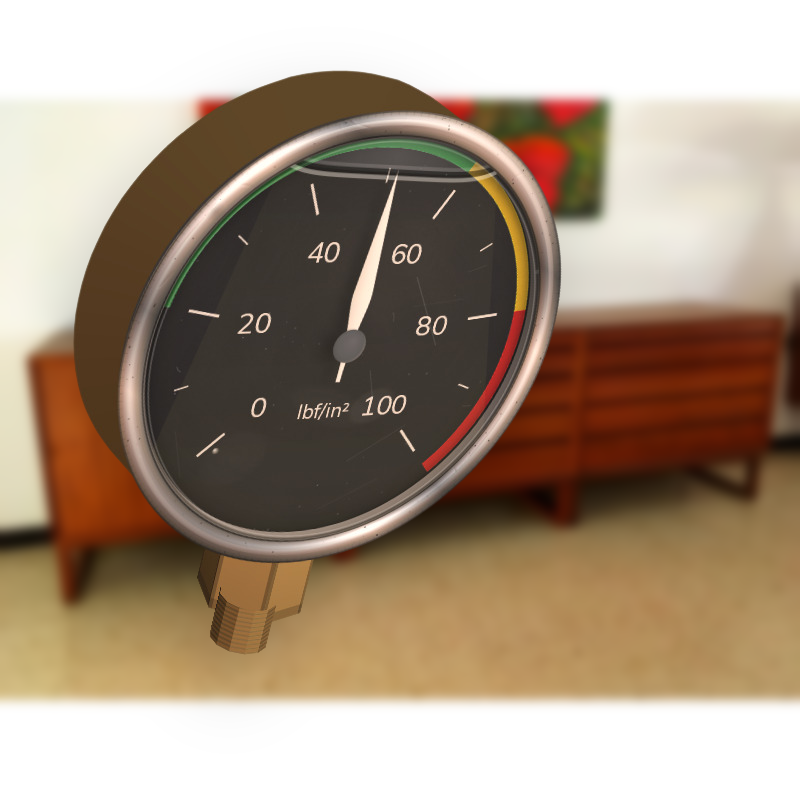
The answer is psi 50
